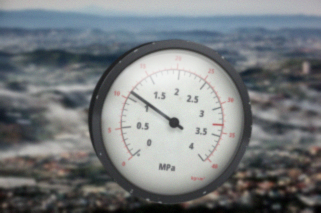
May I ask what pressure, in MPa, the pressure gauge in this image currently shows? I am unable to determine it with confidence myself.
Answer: 1.1 MPa
